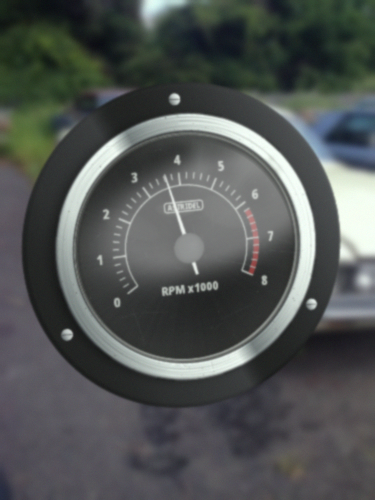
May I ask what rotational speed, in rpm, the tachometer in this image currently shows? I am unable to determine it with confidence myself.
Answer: 3600 rpm
